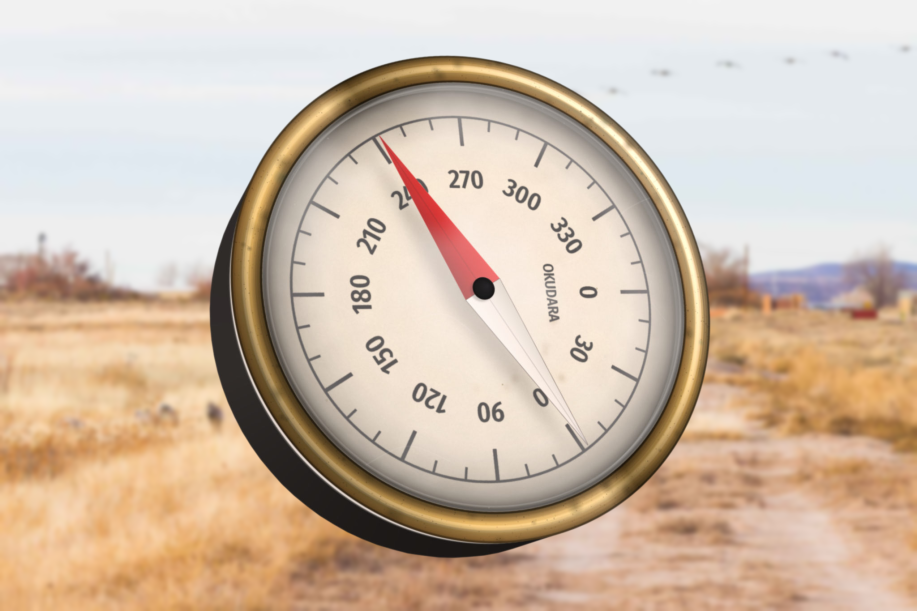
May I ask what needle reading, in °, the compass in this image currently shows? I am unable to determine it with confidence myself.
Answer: 240 °
